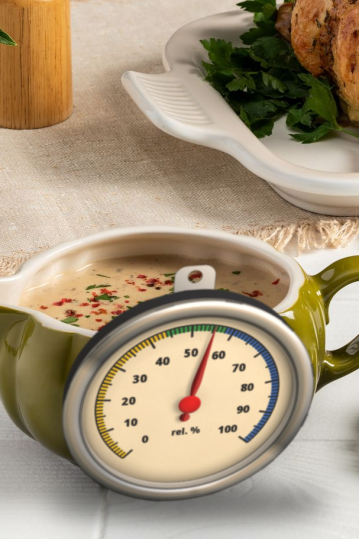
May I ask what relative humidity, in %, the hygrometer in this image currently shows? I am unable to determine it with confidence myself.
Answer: 55 %
